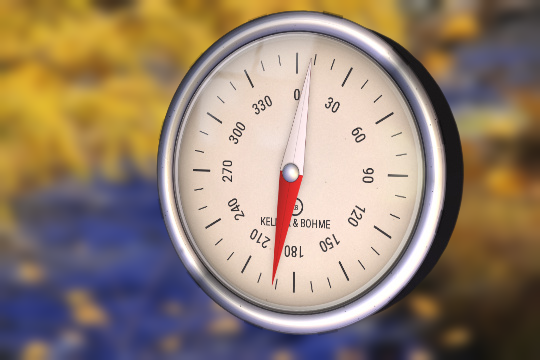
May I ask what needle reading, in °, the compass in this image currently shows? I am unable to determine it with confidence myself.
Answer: 190 °
